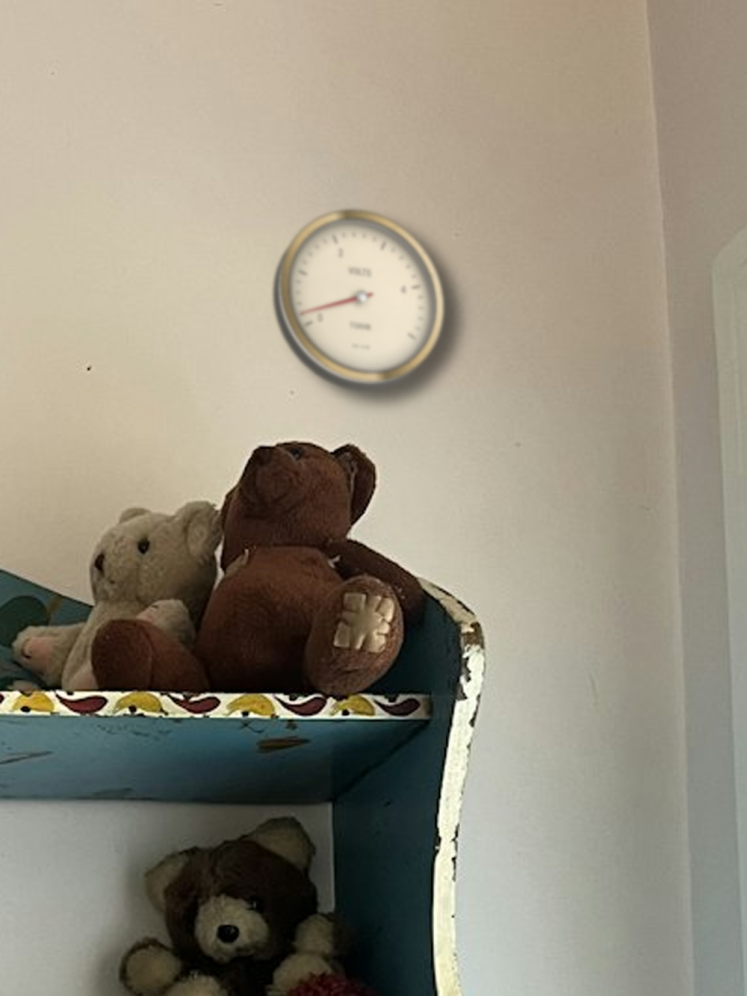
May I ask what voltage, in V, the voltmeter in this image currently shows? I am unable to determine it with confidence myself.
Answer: 0.2 V
